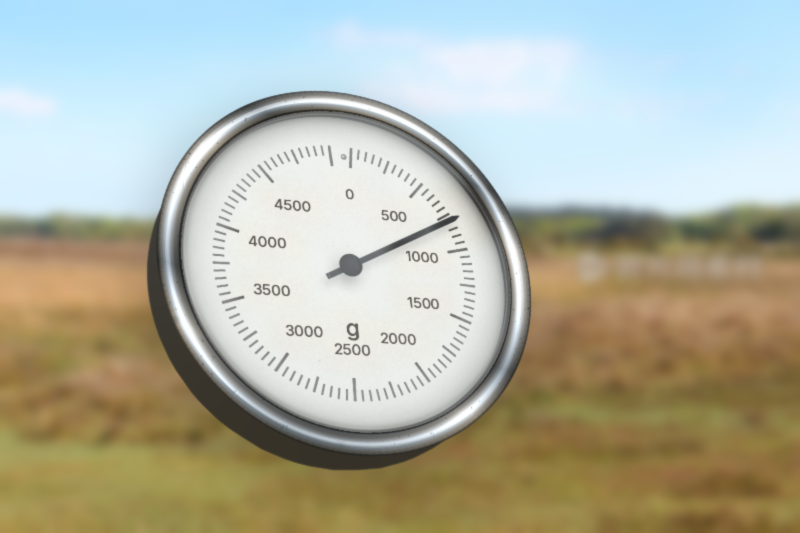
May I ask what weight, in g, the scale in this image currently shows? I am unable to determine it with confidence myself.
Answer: 800 g
